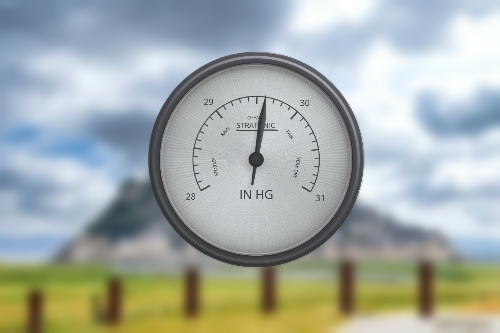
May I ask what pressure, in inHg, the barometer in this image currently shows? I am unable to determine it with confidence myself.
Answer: 29.6 inHg
